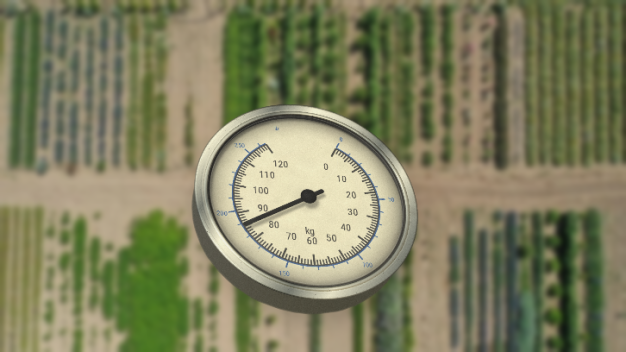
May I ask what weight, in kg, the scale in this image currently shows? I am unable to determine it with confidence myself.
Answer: 85 kg
